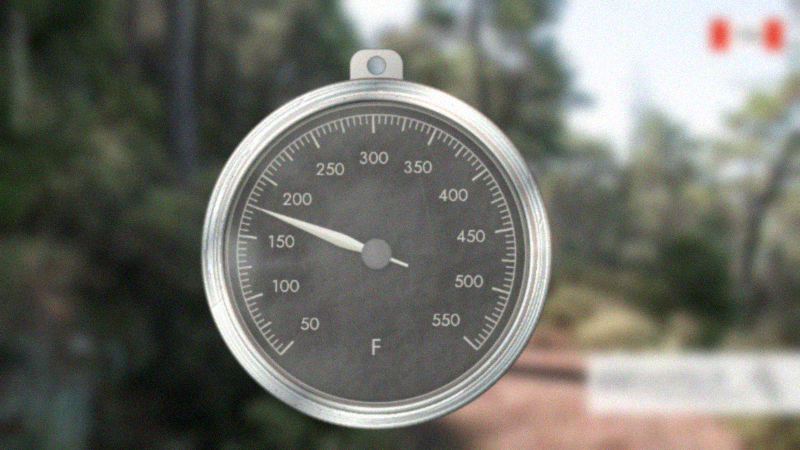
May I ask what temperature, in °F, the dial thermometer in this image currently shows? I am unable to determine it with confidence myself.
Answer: 175 °F
